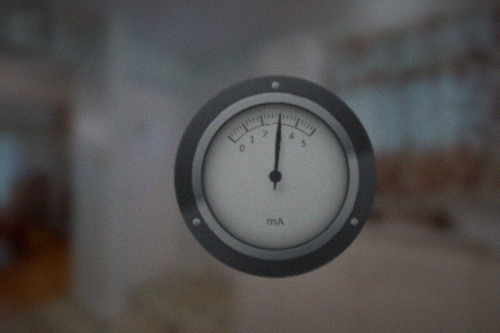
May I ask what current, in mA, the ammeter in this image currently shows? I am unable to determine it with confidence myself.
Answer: 3 mA
